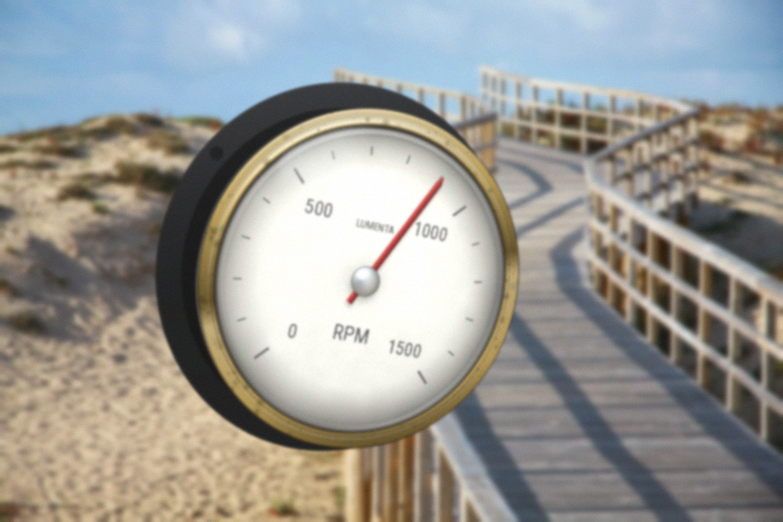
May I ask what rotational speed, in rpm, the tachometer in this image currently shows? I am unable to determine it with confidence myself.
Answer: 900 rpm
